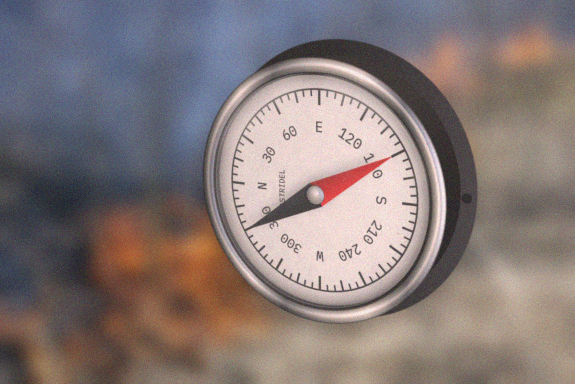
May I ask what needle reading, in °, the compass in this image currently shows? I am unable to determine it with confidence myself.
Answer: 150 °
